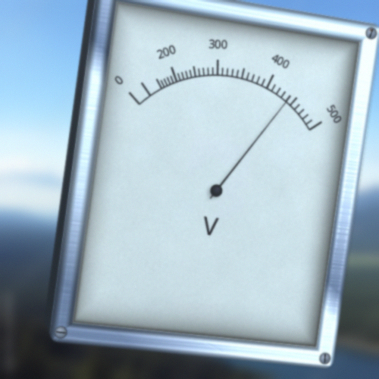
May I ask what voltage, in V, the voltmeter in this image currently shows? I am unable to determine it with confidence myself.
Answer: 440 V
